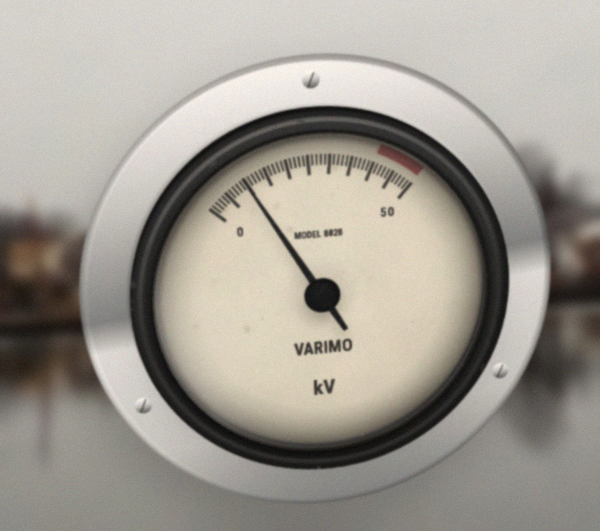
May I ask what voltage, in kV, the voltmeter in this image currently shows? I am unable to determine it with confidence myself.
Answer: 10 kV
